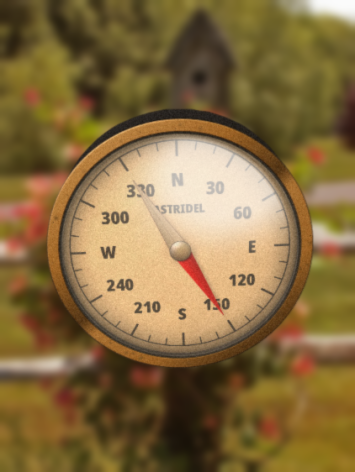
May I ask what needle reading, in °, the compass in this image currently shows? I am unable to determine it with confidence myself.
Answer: 150 °
